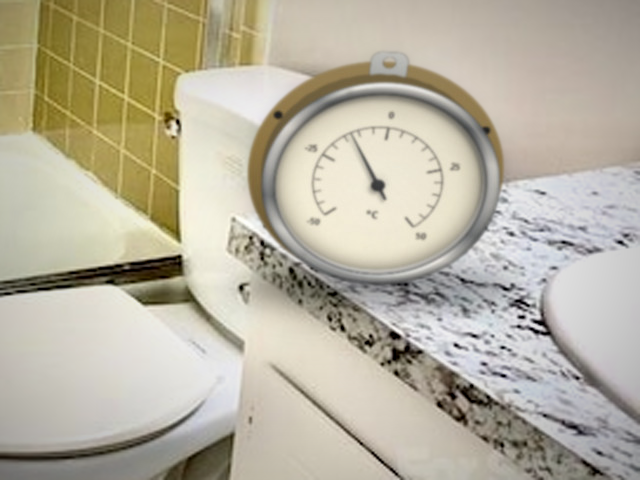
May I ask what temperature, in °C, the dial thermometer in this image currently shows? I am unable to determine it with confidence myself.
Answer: -12.5 °C
